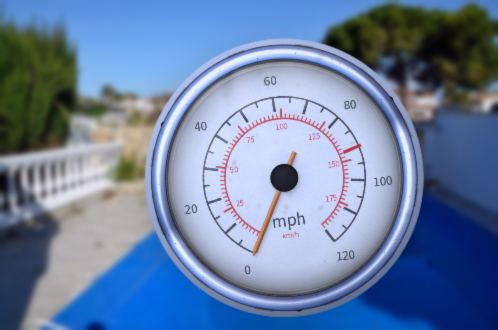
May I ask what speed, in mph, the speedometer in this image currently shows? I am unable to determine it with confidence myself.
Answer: 0 mph
